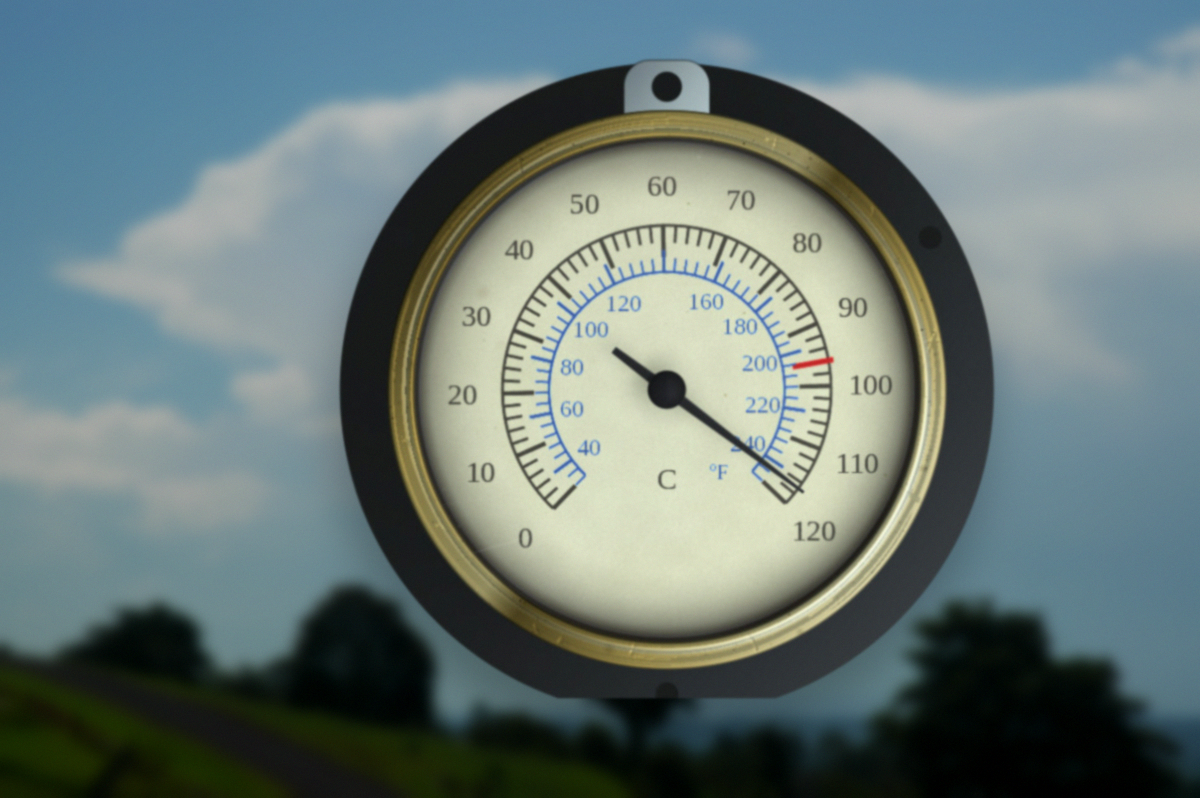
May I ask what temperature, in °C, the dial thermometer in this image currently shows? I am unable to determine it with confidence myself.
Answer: 117 °C
